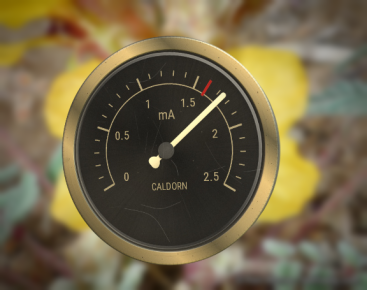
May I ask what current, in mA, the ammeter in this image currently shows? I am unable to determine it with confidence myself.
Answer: 1.75 mA
